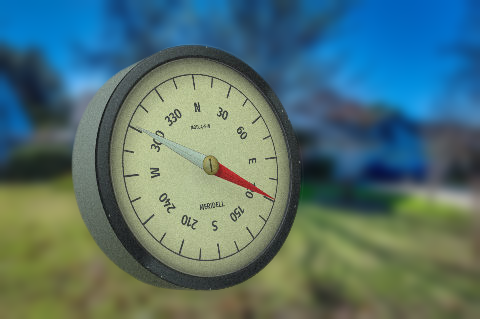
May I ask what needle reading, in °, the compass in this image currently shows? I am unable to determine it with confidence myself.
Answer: 120 °
